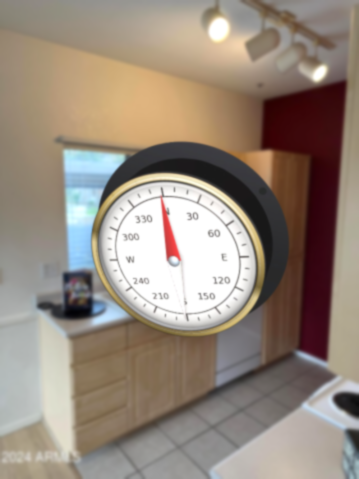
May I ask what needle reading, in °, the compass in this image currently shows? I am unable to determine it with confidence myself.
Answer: 0 °
